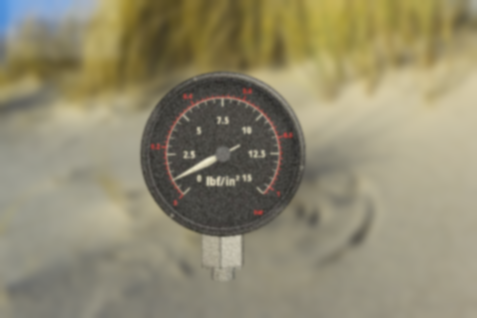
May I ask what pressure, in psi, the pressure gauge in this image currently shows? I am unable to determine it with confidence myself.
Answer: 1 psi
